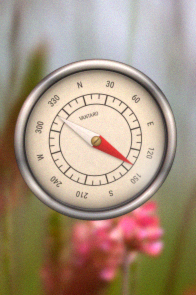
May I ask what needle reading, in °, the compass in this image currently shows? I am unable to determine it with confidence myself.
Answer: 140 °
